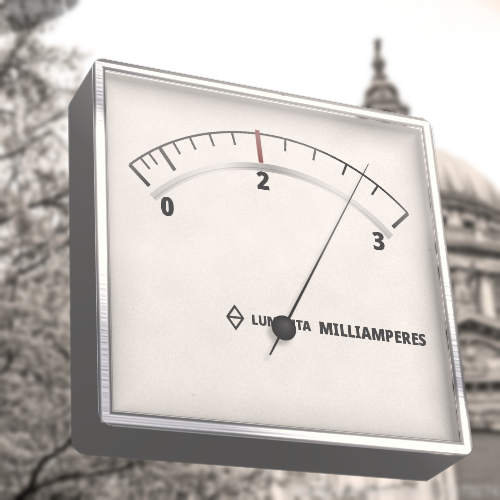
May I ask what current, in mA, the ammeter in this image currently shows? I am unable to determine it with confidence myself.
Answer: 2.7 mA
